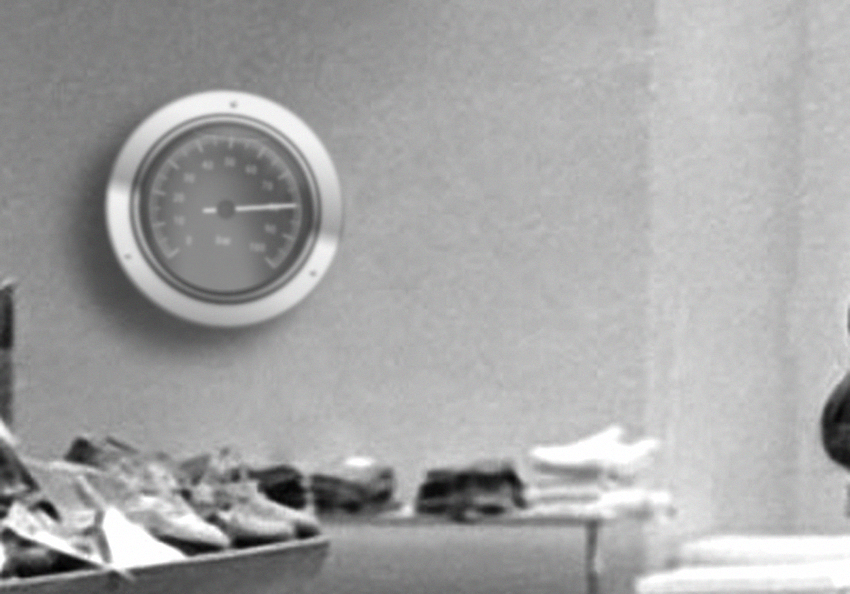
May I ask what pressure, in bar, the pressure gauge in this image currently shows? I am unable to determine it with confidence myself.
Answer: 80 bar
